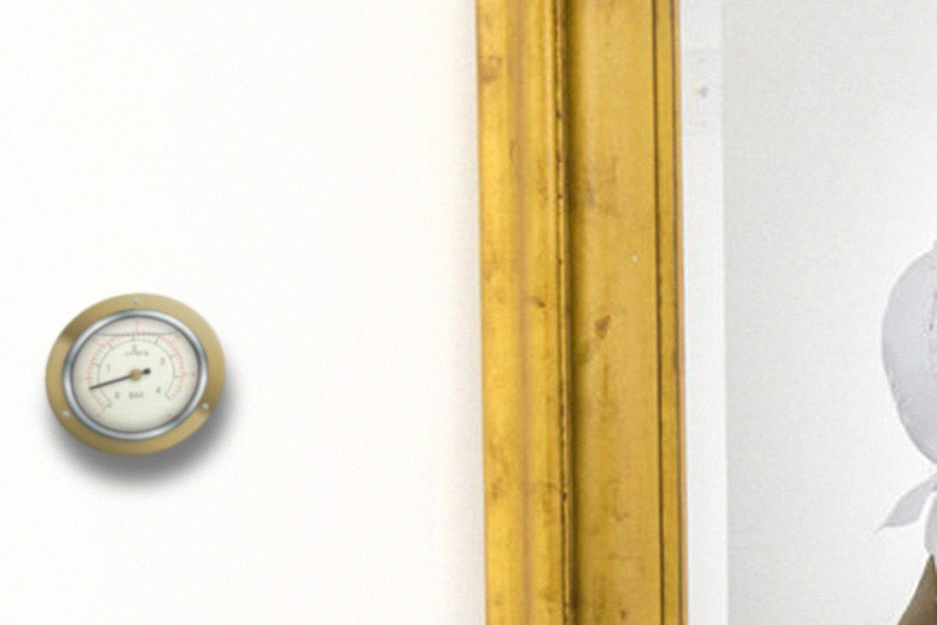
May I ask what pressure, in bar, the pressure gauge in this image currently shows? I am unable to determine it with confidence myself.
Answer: 0.5 bar
